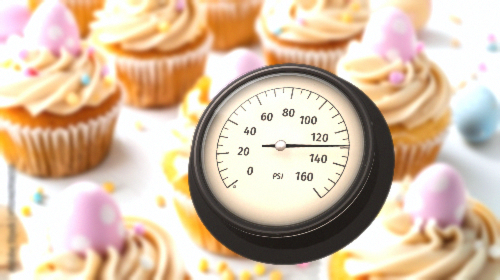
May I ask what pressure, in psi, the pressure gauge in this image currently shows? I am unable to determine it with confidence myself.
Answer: 130 psi
